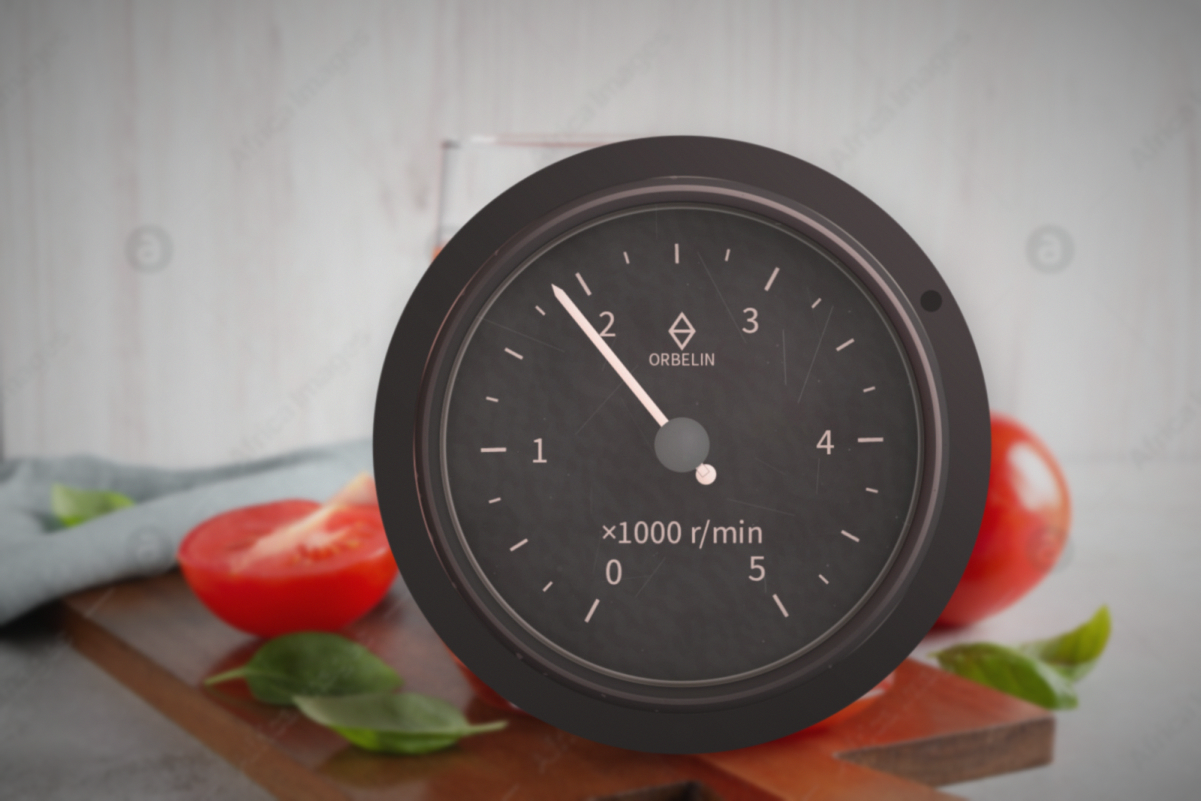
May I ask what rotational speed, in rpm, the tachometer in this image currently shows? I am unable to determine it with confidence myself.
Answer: 1875 rpm
